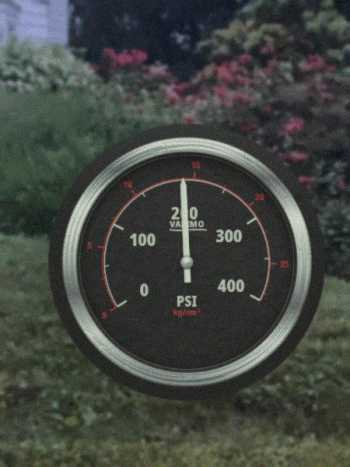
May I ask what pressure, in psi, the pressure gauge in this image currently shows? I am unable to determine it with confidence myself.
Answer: 200 psi
